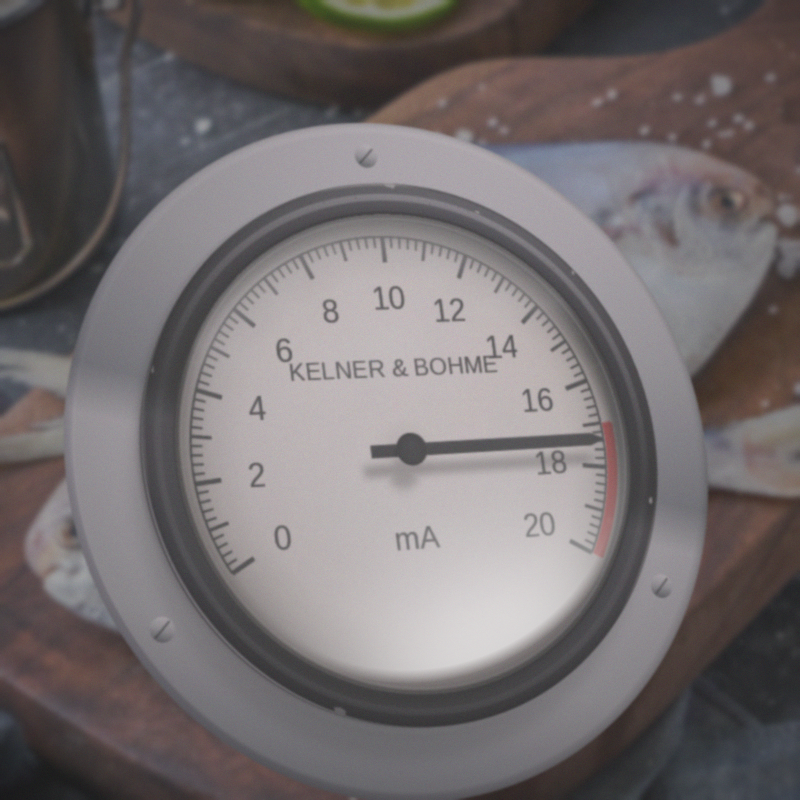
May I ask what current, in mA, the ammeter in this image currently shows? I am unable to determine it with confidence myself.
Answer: 17.4 mA
